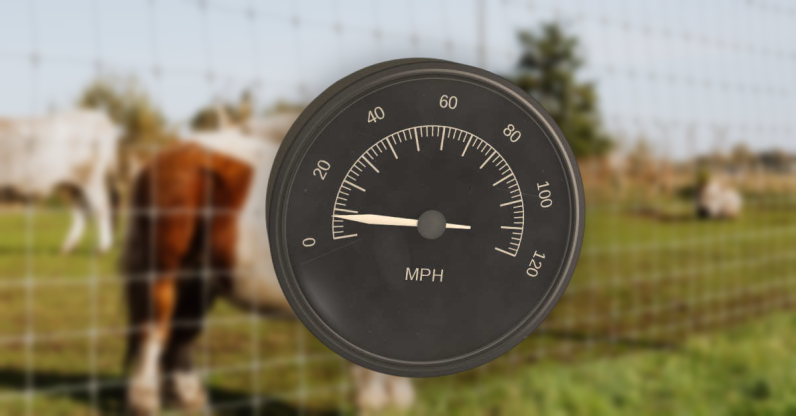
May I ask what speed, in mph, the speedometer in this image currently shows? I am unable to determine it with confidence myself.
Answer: 8 mph
